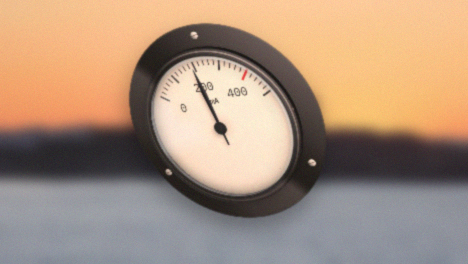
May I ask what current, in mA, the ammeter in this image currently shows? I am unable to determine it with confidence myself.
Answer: 200 mA
